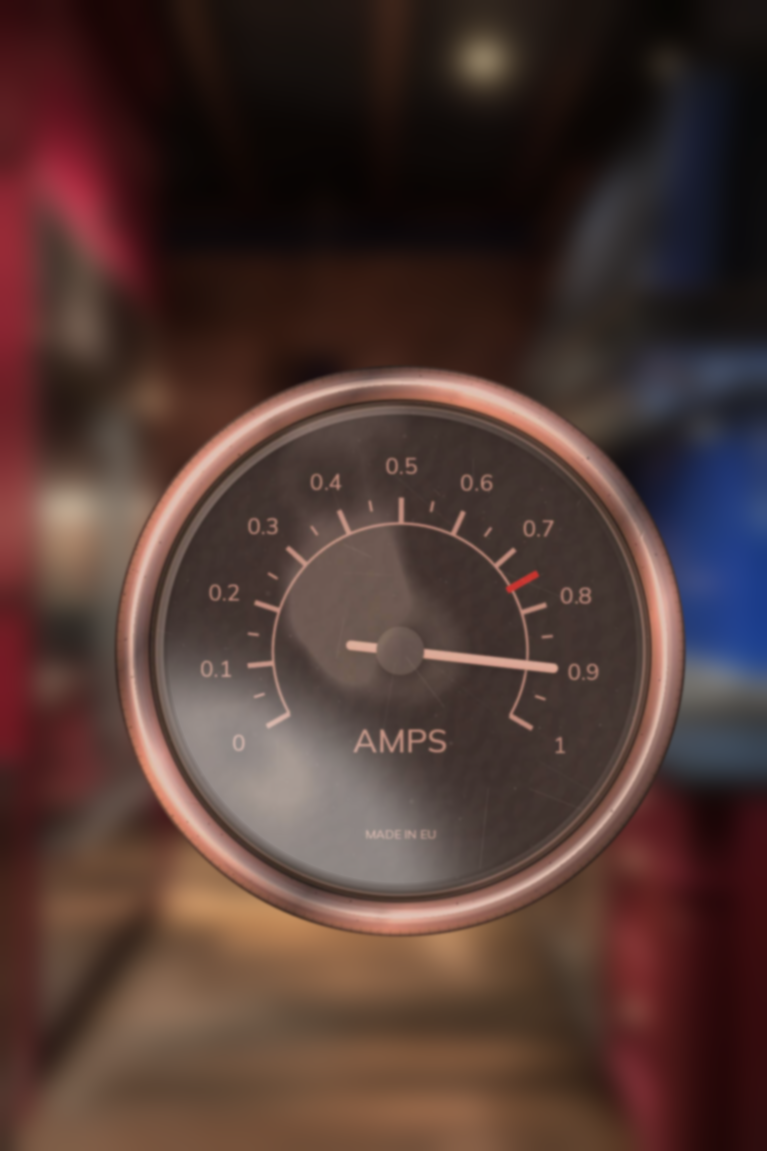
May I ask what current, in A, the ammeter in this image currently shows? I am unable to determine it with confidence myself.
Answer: 0.9 A
